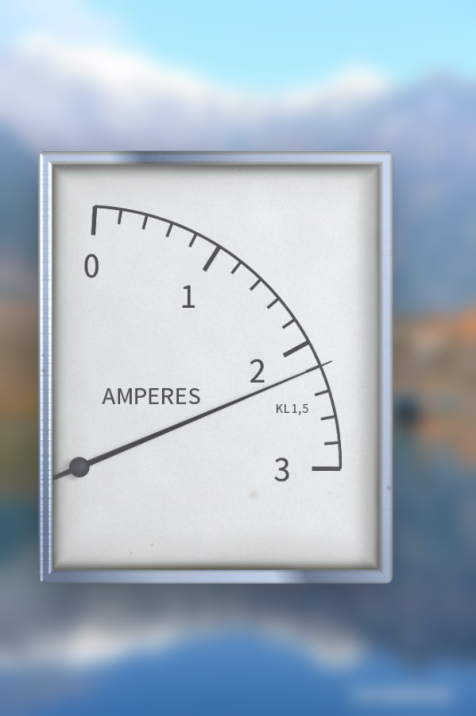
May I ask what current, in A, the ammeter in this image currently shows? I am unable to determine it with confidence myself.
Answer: 2.2 A
